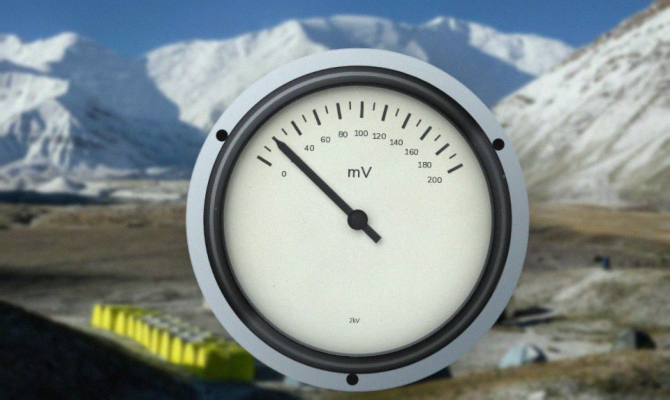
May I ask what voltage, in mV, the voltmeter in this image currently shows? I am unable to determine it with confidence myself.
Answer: 20 mV
